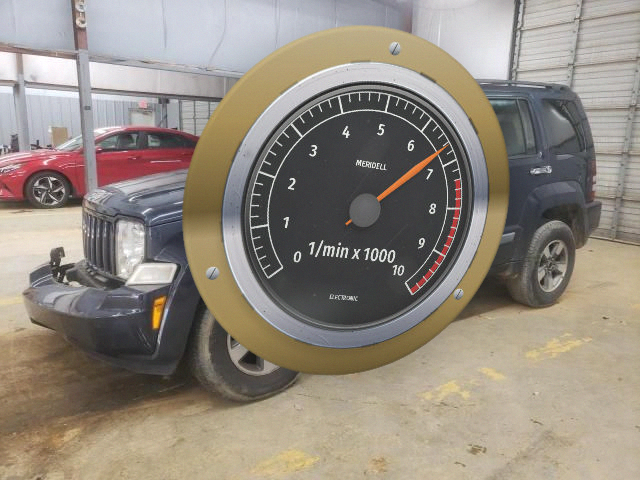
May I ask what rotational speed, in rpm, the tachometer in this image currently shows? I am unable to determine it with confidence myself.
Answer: 6600 rpm
